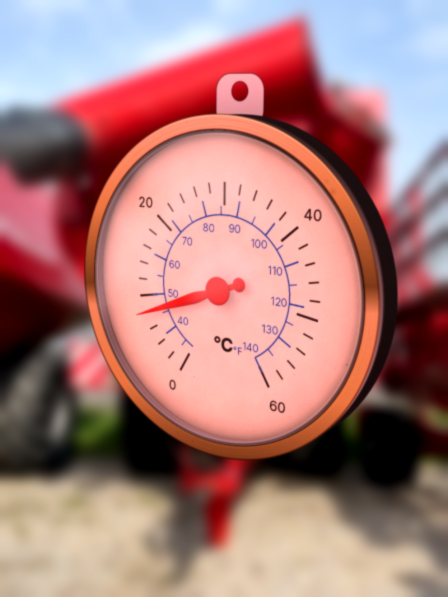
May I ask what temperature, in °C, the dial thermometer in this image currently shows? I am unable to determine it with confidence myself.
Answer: 8 °C
